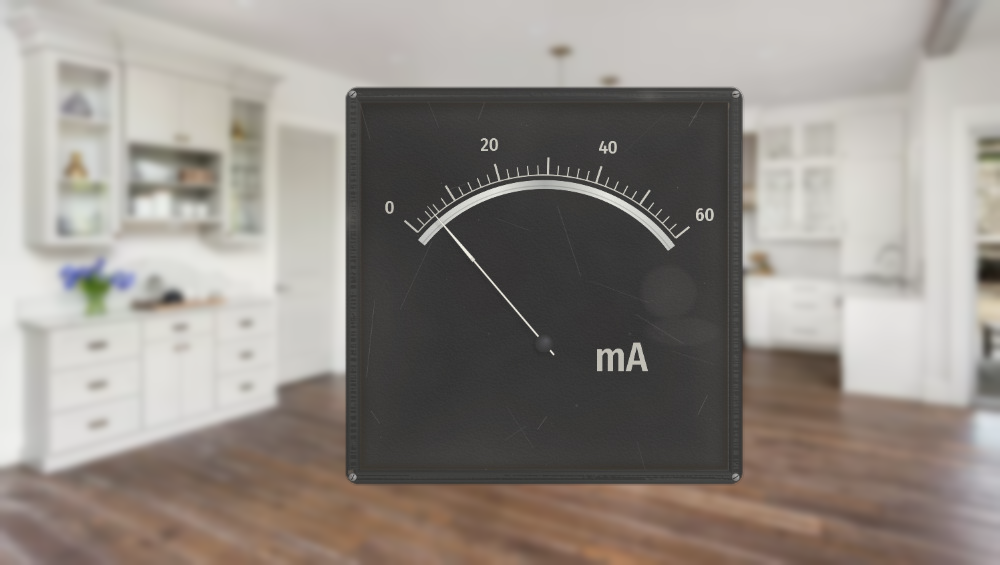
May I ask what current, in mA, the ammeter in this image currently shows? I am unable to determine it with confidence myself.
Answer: 5 mA
